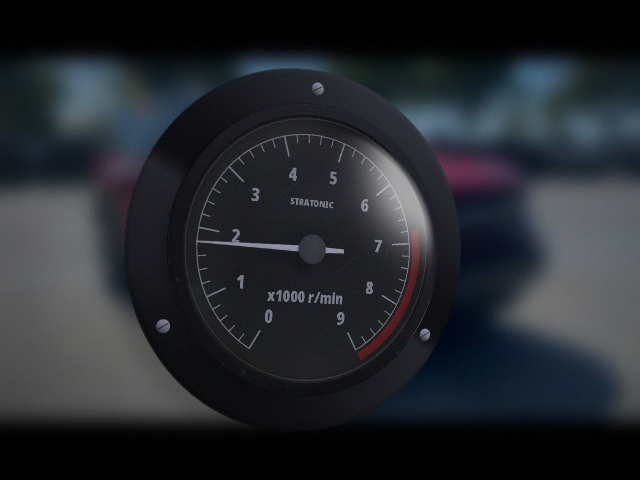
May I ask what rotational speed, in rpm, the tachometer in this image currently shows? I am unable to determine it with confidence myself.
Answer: 1800 rpm
